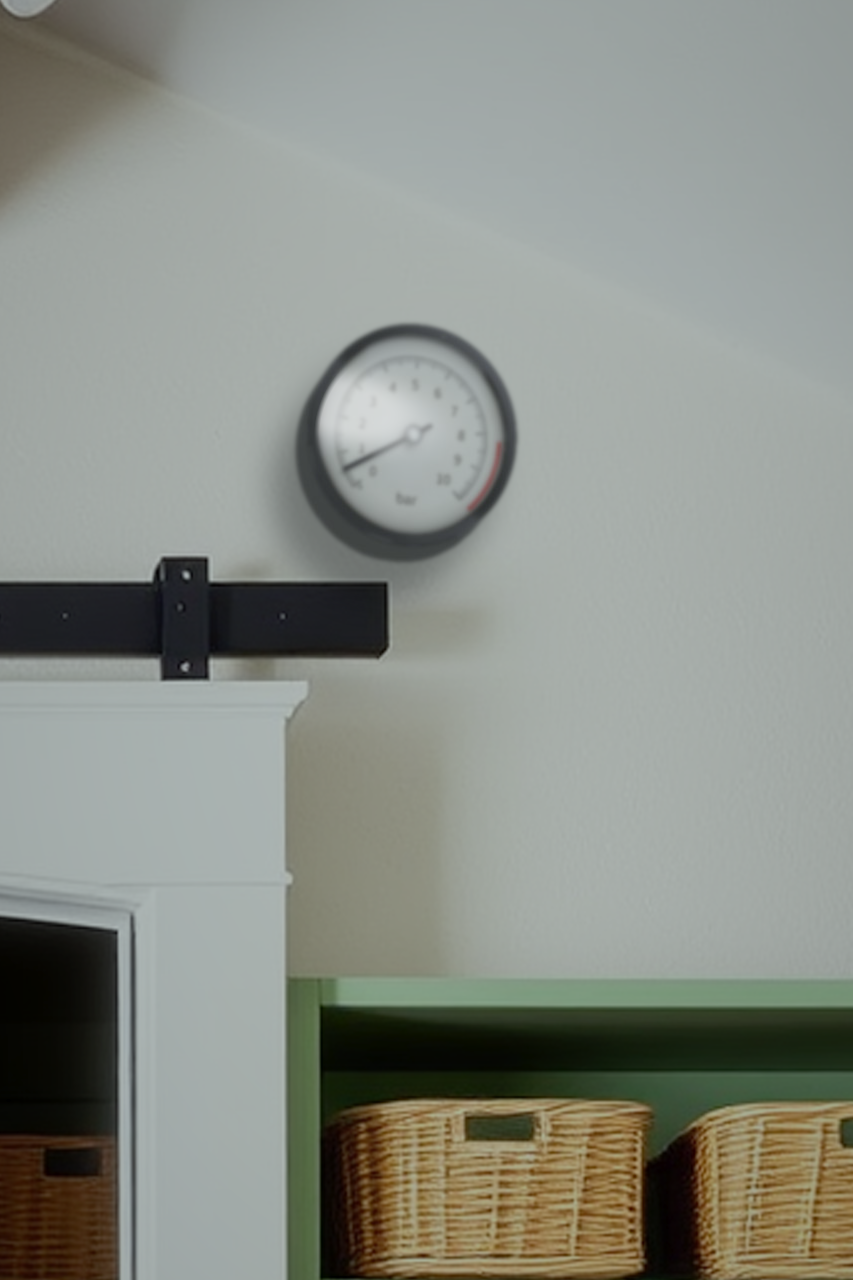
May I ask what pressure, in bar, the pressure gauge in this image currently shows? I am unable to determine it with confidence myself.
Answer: 0.5 bar
